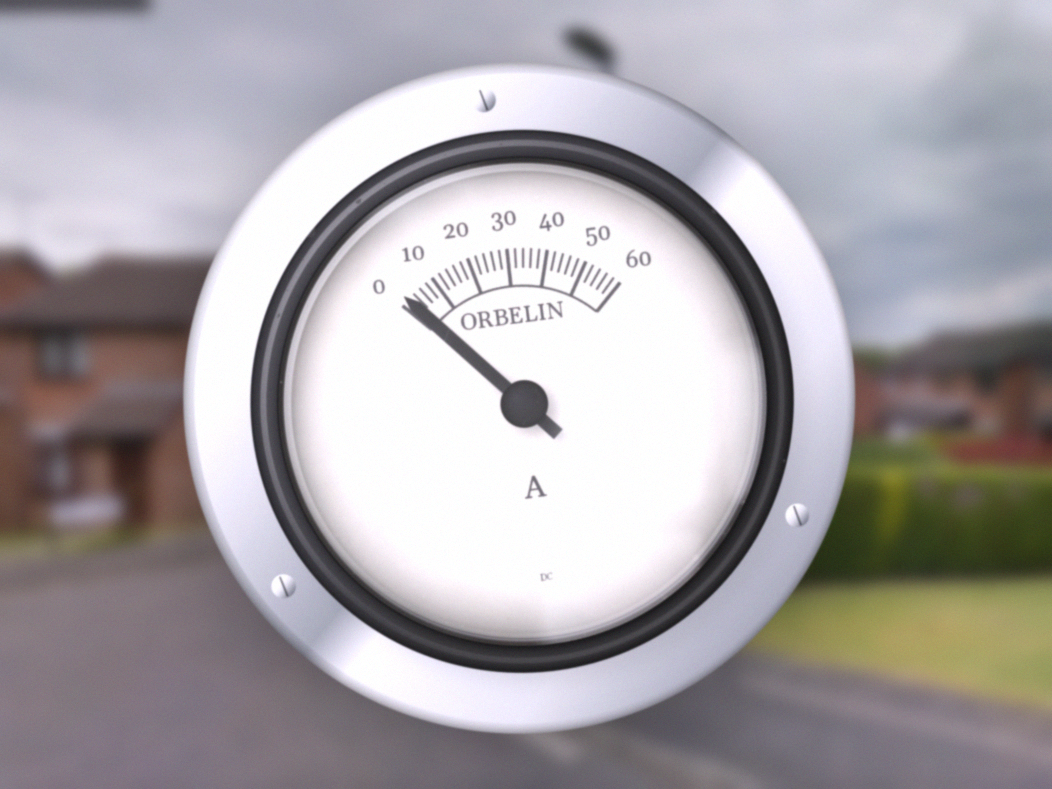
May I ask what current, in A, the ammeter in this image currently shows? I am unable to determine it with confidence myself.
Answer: 2 A
